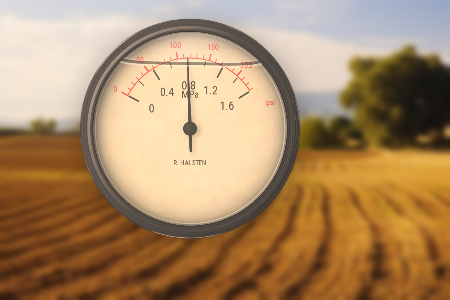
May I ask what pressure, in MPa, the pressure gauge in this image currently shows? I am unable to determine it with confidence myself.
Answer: 0.8 MPa
